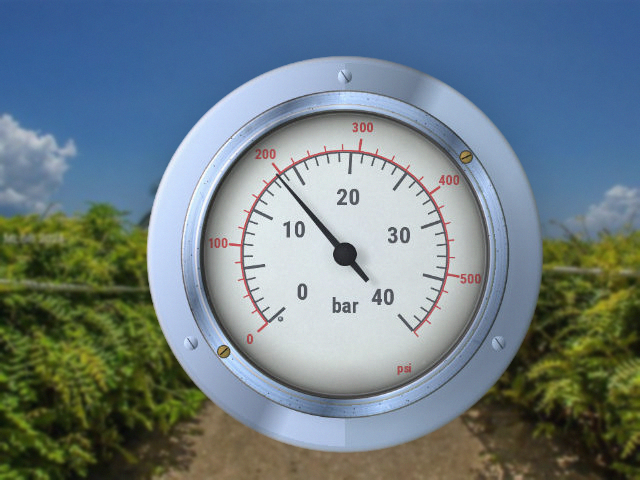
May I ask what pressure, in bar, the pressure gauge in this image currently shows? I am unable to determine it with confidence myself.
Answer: 13.5 bar
